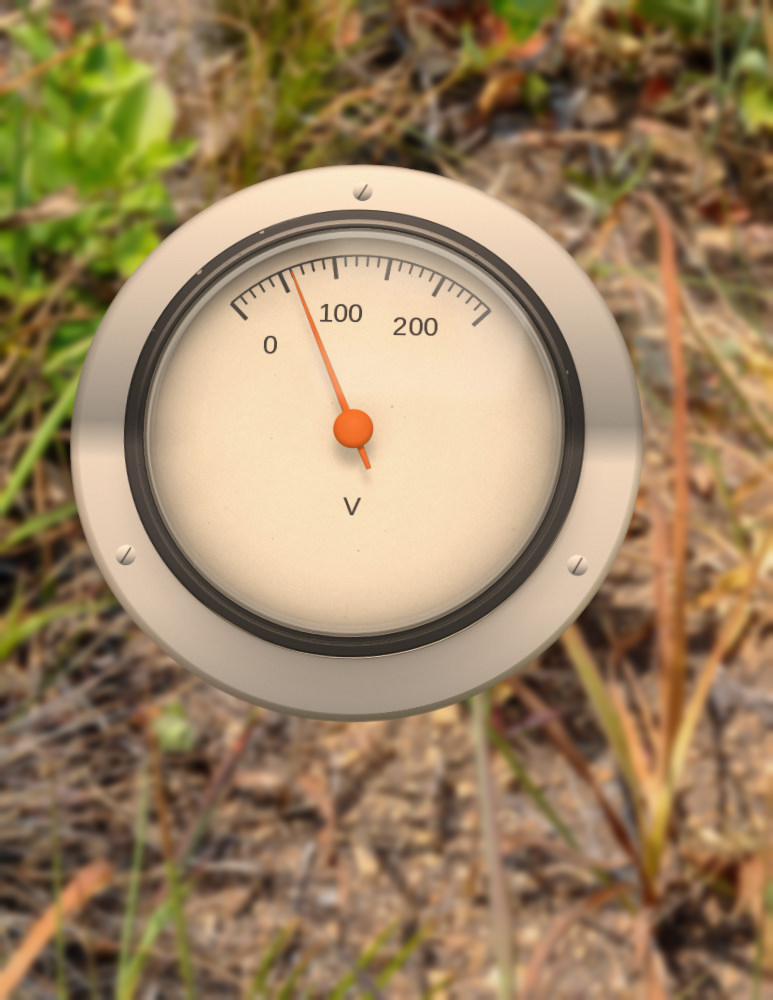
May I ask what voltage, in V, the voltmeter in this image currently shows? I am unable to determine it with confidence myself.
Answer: 60 V
